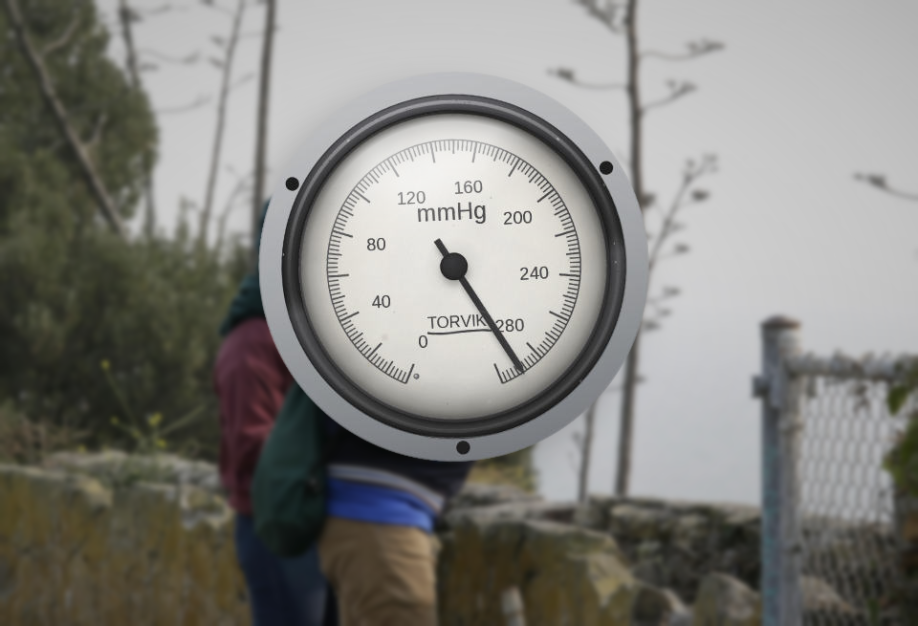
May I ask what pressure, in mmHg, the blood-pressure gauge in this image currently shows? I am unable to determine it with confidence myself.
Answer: 290 mmHg
